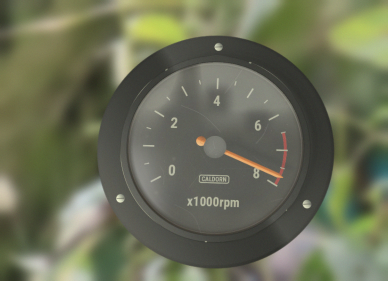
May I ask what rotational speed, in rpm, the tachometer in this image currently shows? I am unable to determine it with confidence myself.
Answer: 7750 rpm
